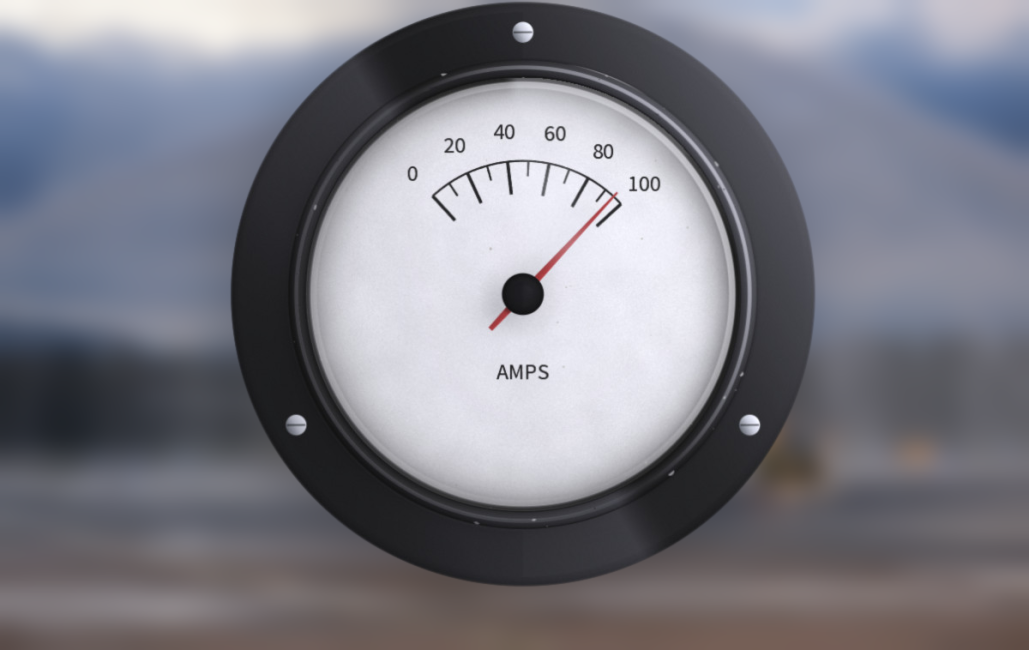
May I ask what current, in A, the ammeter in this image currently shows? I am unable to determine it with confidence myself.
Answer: 95 A
